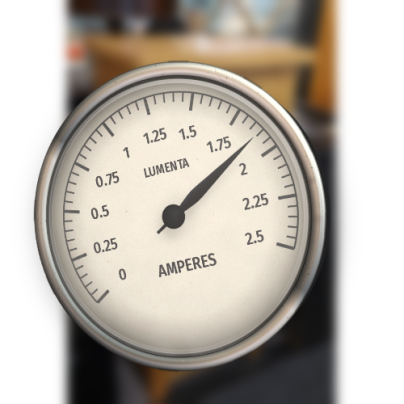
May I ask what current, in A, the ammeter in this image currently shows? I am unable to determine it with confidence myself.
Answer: 1.9 A
